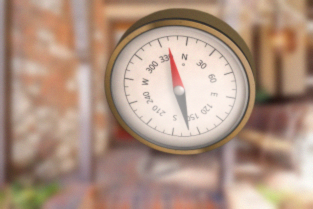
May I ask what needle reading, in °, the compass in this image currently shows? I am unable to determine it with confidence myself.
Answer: 340 °
